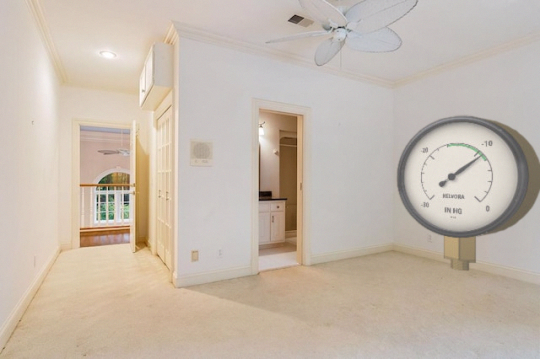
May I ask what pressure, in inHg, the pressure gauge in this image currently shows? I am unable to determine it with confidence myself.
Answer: -9 inHg
